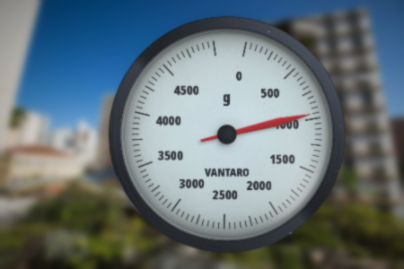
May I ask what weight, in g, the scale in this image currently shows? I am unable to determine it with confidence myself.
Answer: 950 g
